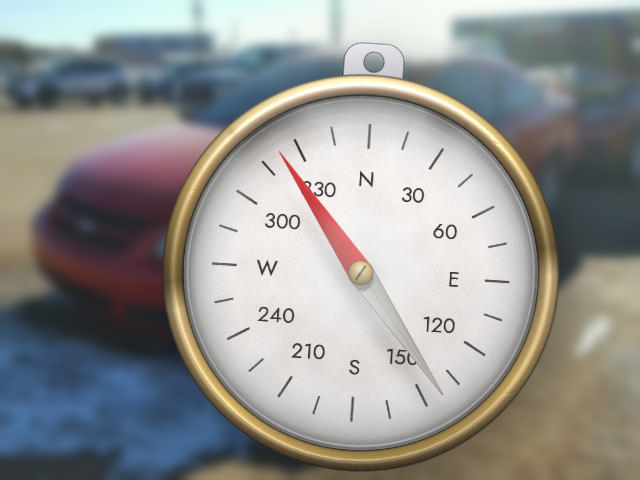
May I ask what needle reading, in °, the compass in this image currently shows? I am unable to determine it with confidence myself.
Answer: 322.5 °
